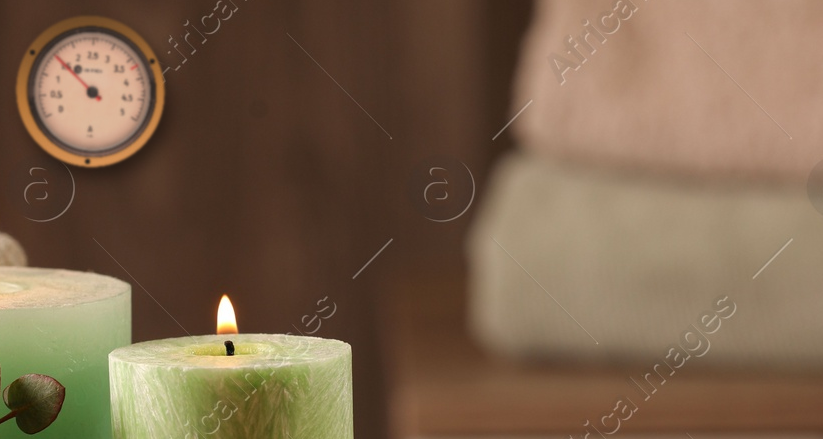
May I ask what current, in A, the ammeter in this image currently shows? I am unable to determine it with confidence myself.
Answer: 1.5 A
